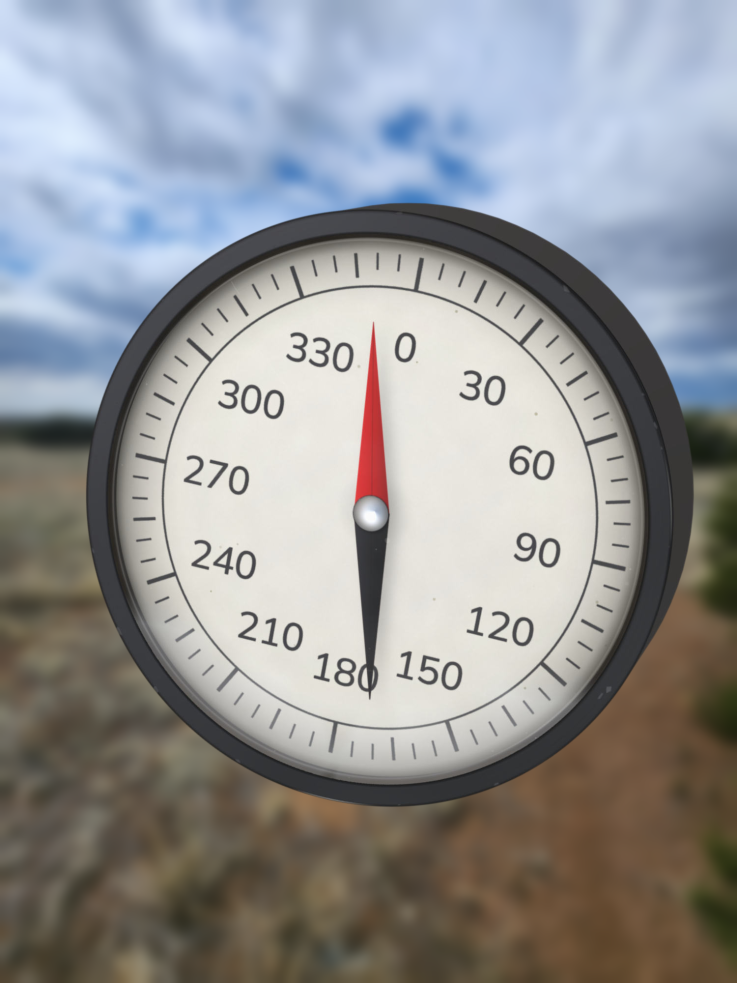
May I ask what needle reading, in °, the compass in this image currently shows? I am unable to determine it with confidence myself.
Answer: 350 °
